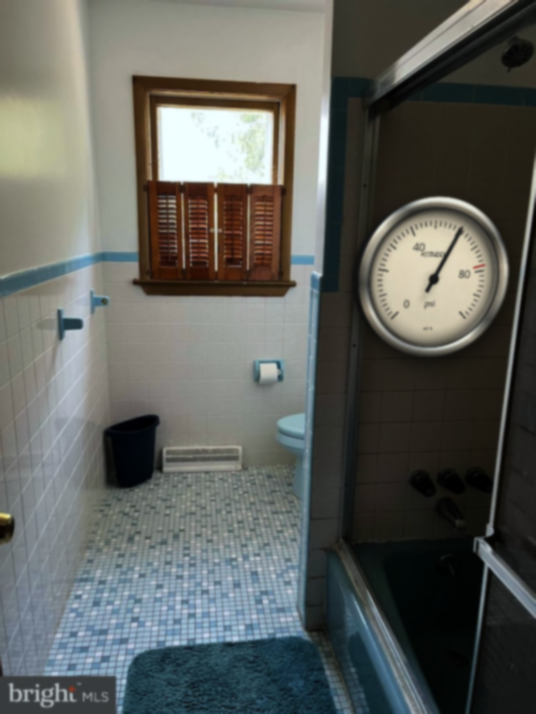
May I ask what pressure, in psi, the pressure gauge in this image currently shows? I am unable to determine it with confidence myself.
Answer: 60 psi
